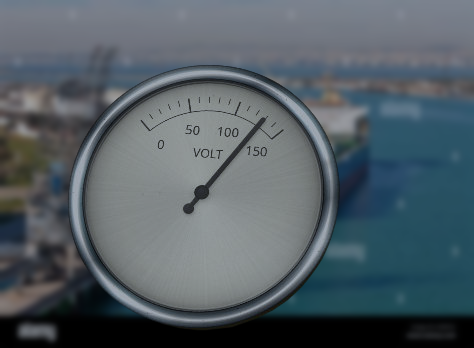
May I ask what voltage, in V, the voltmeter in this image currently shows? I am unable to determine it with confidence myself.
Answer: 130 V
